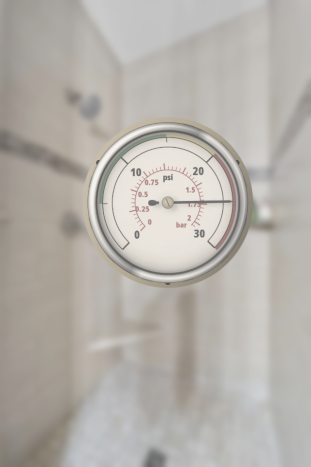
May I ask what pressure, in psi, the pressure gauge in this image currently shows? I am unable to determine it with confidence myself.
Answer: 25 psi
